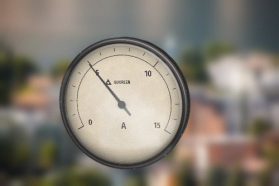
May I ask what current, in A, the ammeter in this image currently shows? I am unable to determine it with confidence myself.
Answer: 5 A
